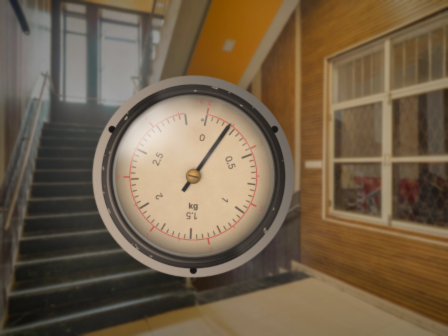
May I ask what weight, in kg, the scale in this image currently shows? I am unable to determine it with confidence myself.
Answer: 0.2 kg
